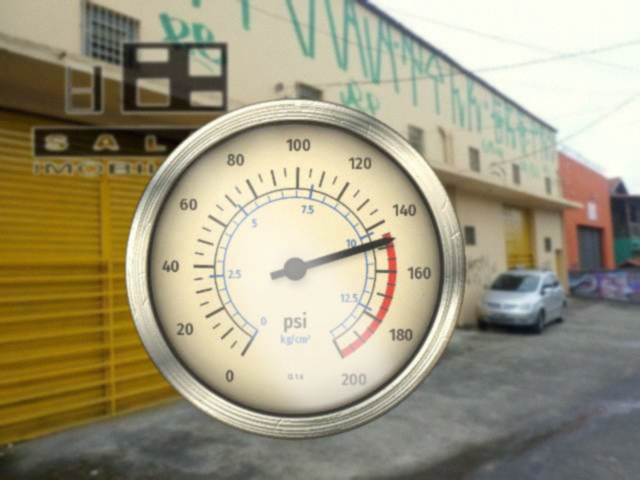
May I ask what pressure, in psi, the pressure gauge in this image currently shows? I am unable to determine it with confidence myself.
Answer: 147.5 psi
